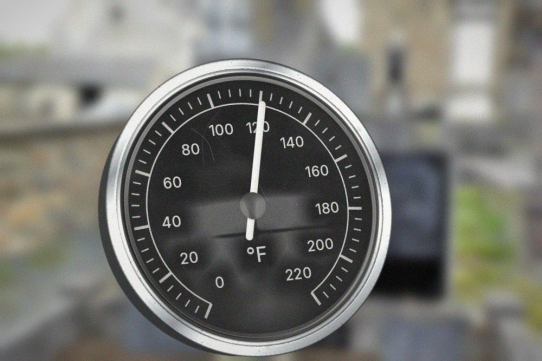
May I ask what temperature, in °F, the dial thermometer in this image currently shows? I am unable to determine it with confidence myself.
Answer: 120 °F
